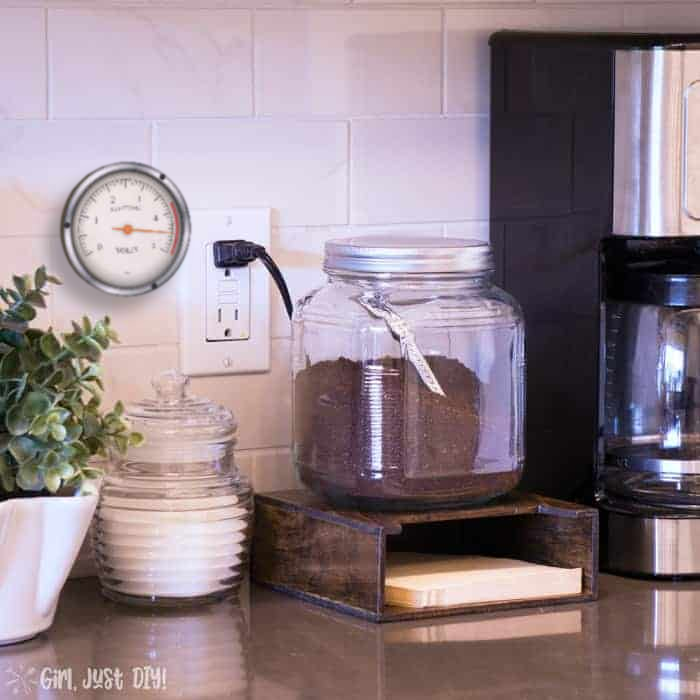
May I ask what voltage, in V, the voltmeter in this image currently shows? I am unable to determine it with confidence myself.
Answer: 4.5 V
